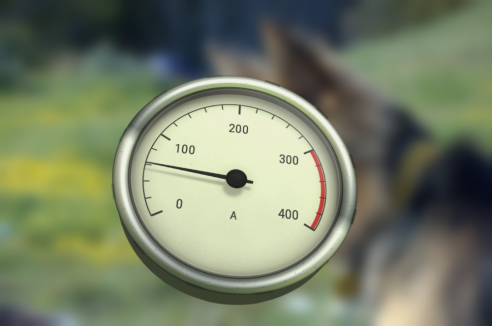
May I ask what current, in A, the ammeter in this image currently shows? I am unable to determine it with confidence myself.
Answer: 60 A
